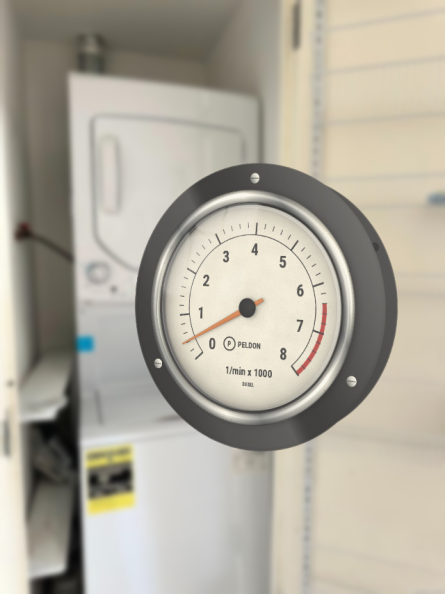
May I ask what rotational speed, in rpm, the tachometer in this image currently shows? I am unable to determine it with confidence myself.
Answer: 400 rpm
